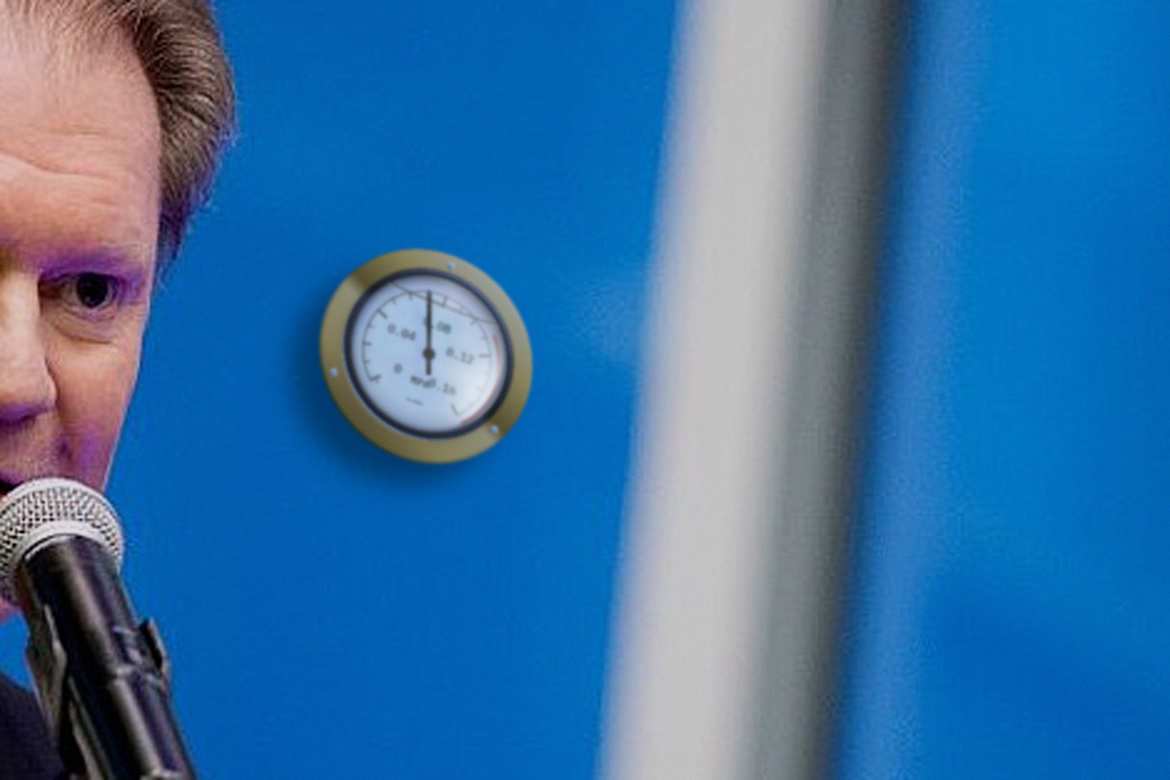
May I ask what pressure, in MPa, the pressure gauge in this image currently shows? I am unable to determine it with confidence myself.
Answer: 0.07 MPa
